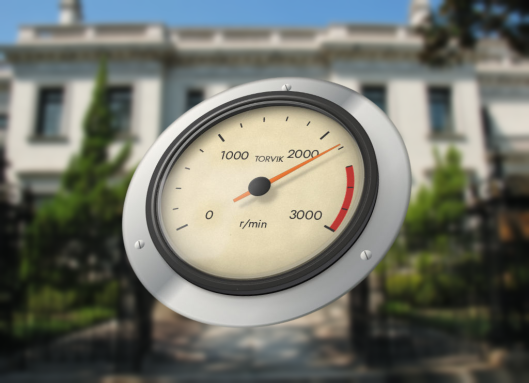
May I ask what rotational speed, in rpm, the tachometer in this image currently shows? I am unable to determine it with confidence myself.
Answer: 2200 rpm
